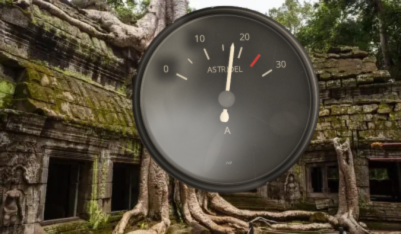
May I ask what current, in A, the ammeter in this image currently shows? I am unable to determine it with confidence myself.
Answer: 17.5 A
